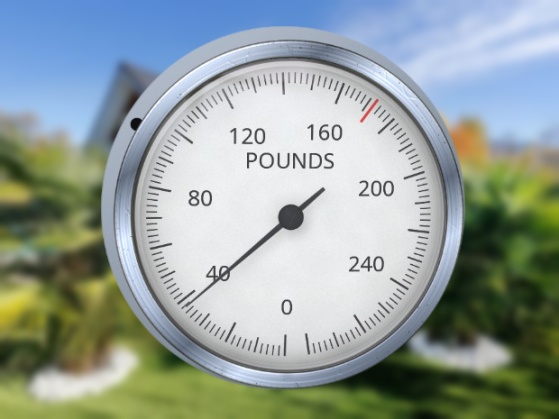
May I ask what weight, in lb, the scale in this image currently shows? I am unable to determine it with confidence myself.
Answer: 38 lb
